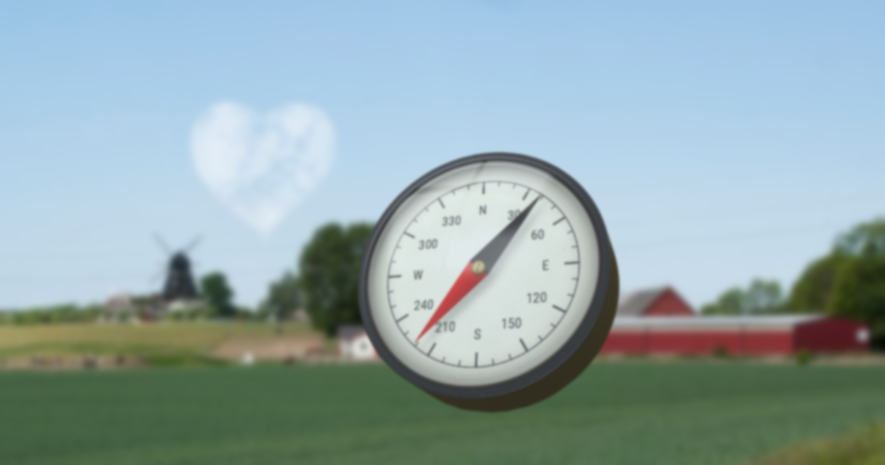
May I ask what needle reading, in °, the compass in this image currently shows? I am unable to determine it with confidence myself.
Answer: 220 °
